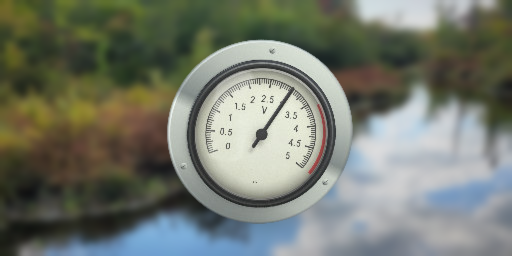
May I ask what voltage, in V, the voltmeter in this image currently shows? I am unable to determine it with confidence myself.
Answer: 3 V
